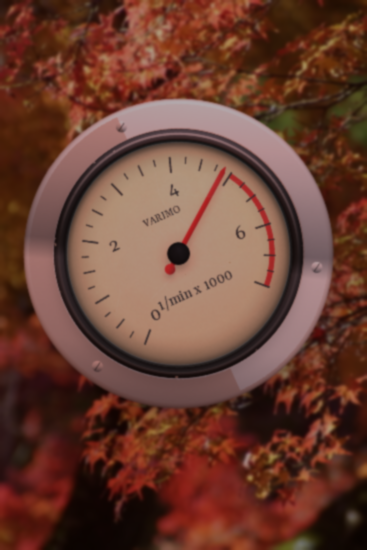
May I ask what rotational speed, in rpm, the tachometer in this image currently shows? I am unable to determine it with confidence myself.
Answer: 4875 rpm
